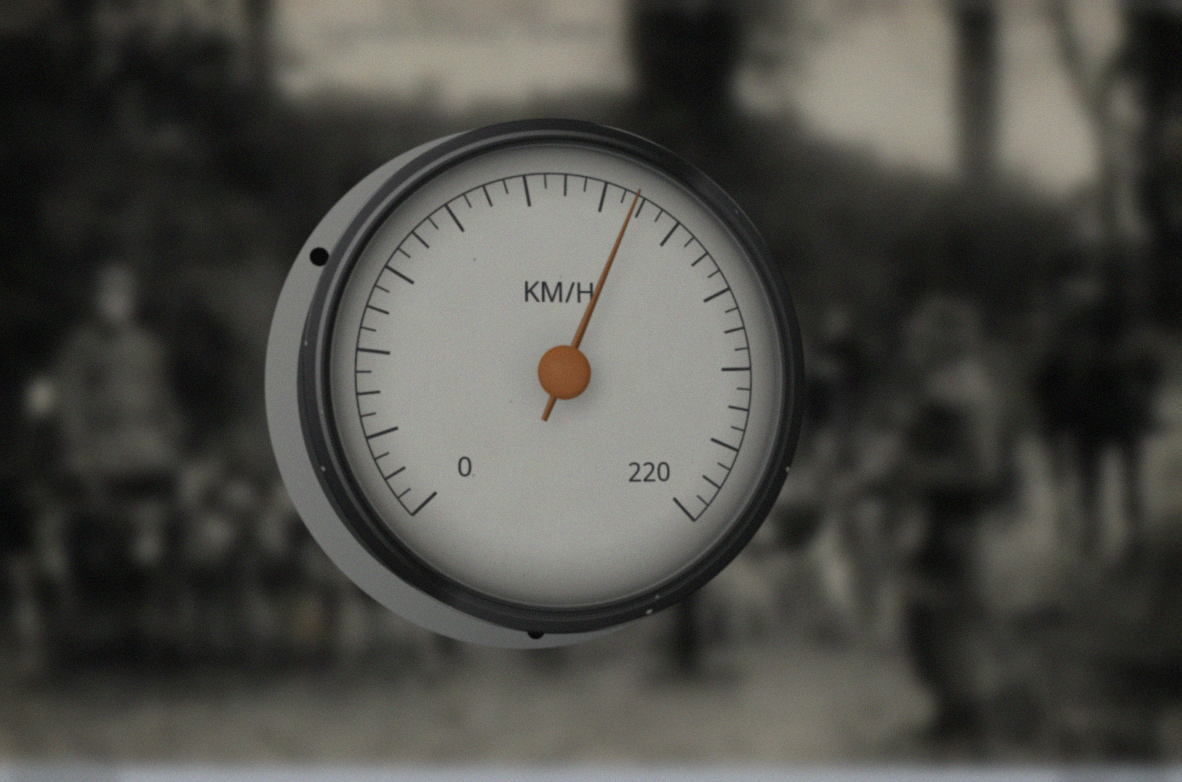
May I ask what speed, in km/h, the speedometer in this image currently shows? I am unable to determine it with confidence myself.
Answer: 127.5 km/h
